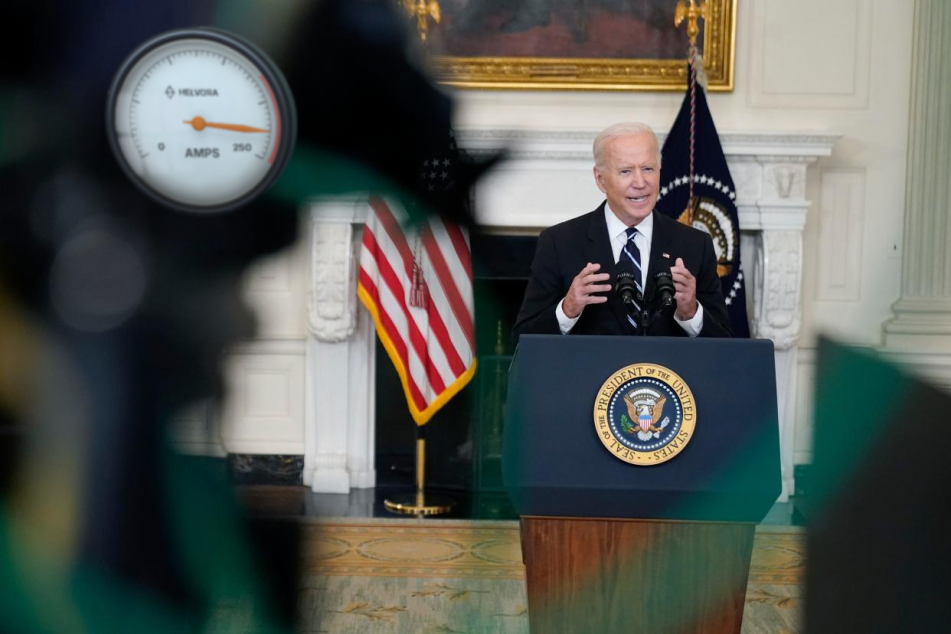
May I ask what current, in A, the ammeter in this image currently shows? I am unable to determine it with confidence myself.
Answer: 225 A
